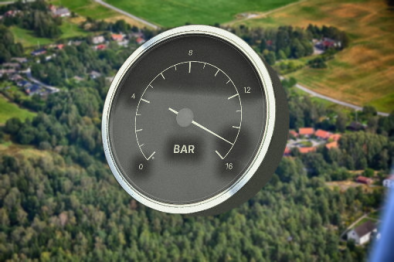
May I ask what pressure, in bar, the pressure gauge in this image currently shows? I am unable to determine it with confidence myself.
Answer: 15 bar
